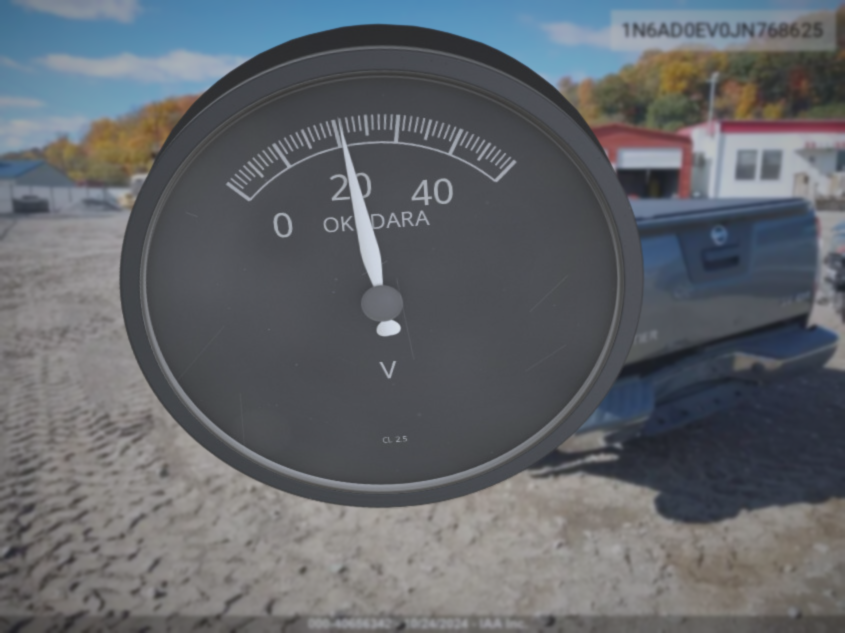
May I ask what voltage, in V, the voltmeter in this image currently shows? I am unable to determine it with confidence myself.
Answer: 21 V
